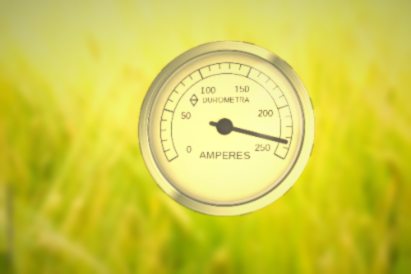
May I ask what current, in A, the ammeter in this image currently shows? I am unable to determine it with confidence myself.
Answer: 235 A
